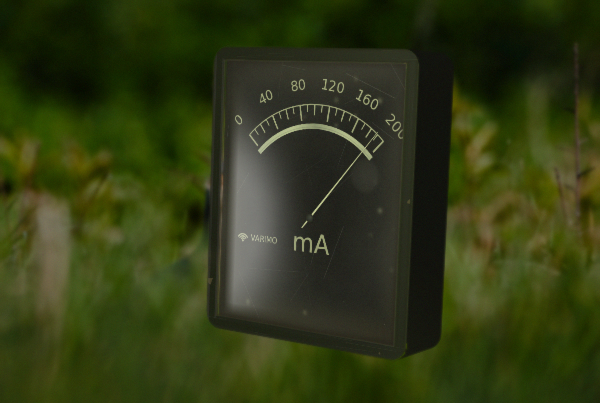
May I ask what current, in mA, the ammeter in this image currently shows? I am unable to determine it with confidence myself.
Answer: 190 mA
